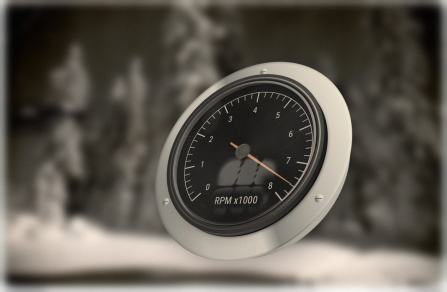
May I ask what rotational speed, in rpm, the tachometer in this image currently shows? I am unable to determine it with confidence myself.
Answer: 7600 rpm
